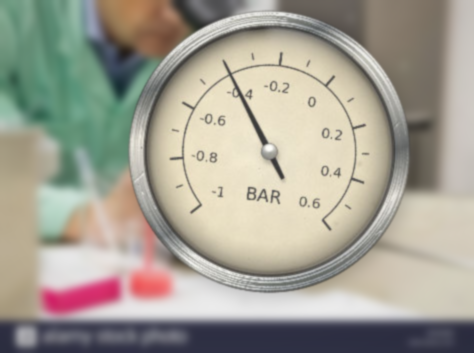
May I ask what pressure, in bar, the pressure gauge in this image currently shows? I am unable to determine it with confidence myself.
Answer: -0.4 bar
